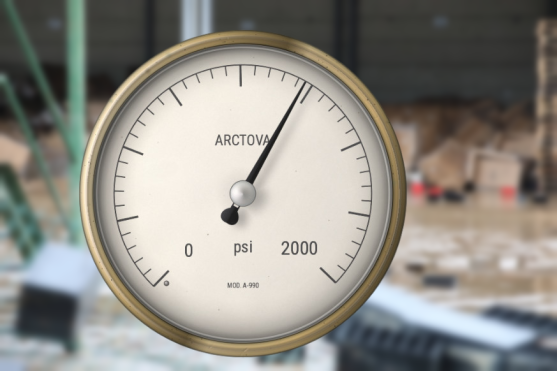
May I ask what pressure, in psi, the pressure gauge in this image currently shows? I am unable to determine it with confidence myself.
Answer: 1225 psi
